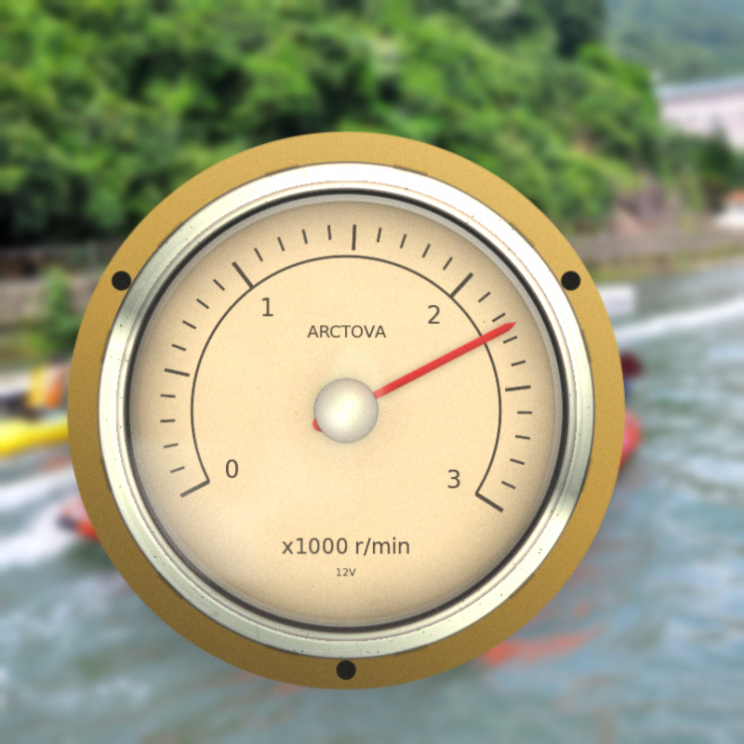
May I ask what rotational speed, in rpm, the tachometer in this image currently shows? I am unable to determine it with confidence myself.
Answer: 2250 rpm
